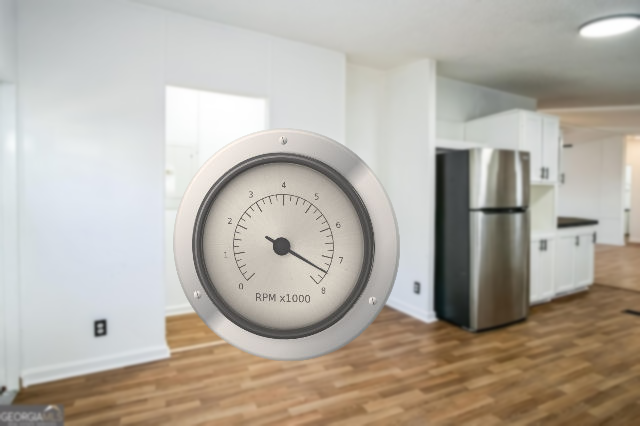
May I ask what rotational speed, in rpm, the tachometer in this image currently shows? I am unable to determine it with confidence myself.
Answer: 7500 rpm
